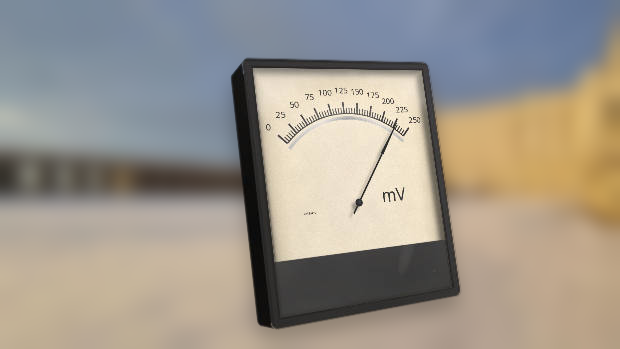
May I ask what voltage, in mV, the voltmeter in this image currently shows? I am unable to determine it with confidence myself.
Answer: 225 mV
